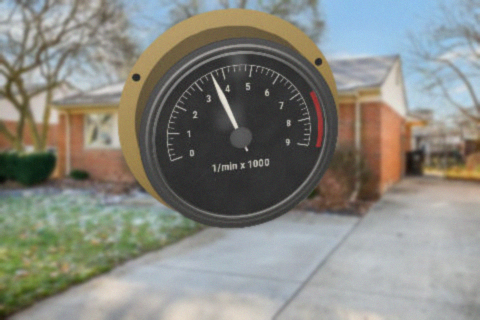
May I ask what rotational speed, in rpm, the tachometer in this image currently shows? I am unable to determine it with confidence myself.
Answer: 3600 rpm
